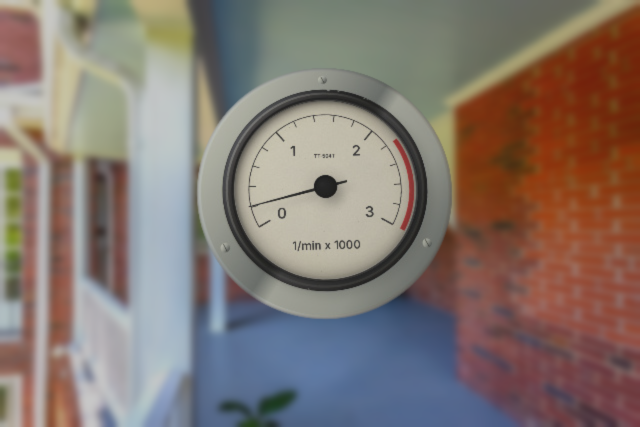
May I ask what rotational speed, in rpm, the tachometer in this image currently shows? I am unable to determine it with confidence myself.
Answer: 200 rpm
